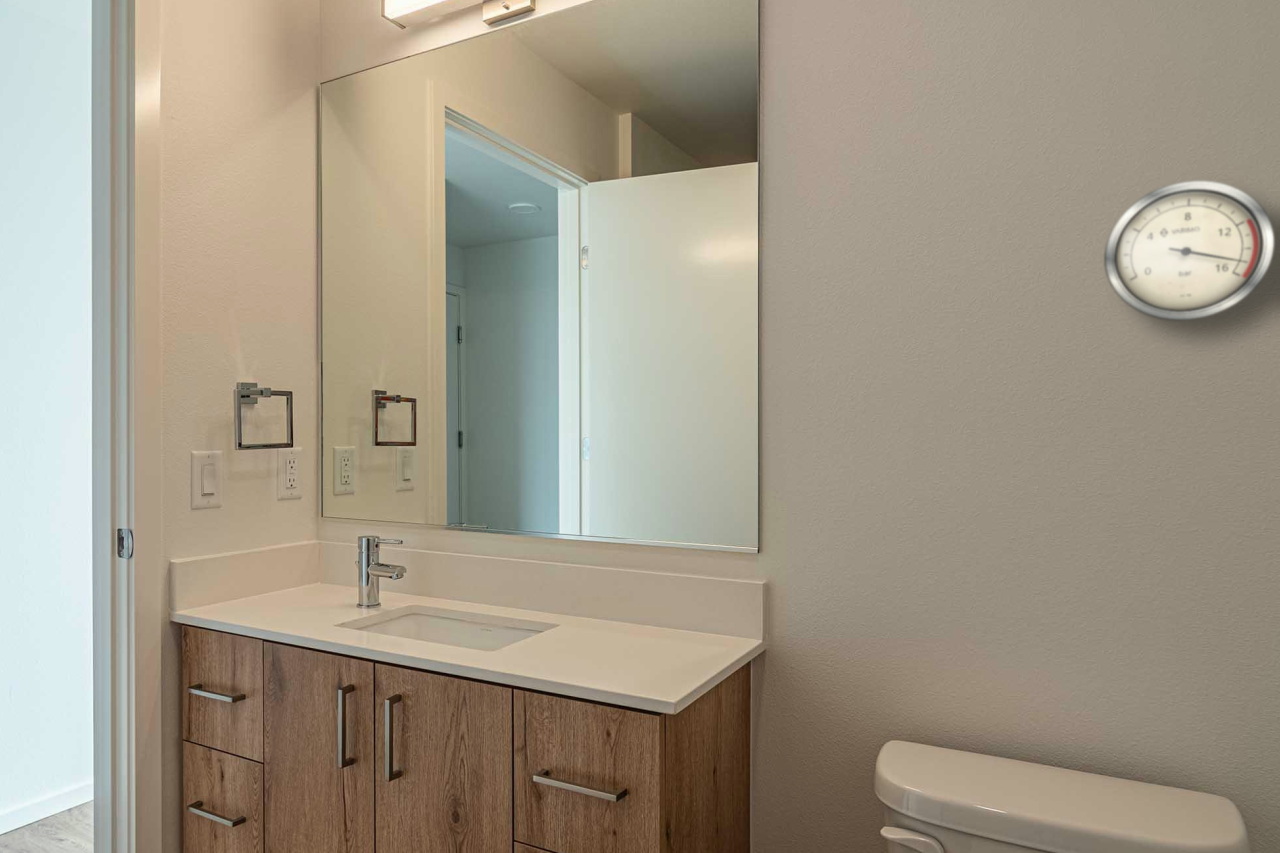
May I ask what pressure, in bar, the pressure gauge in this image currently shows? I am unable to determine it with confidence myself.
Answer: 15 bar
